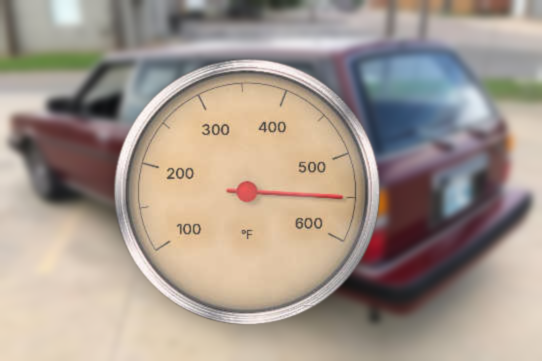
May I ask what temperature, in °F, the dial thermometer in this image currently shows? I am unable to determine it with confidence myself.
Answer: 550 °F
